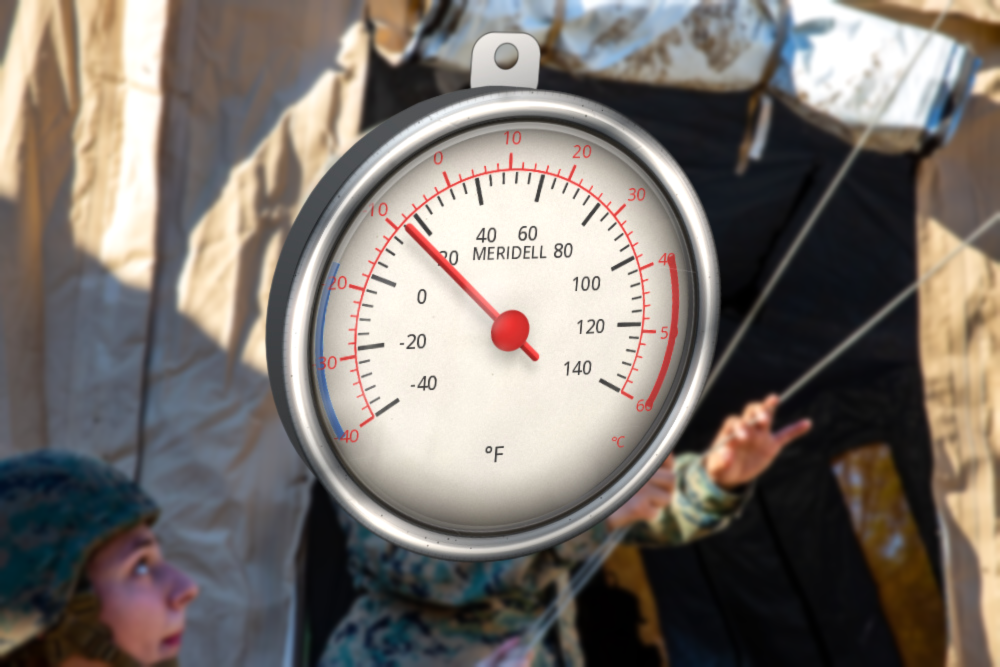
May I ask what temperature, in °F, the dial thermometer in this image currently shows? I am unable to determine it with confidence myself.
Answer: 16 °F
